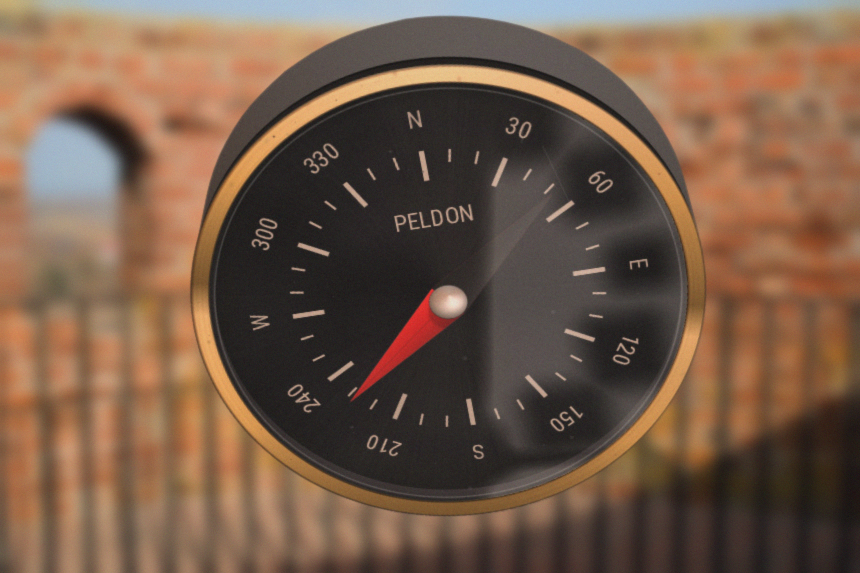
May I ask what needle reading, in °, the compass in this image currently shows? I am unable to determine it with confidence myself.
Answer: 230 °
